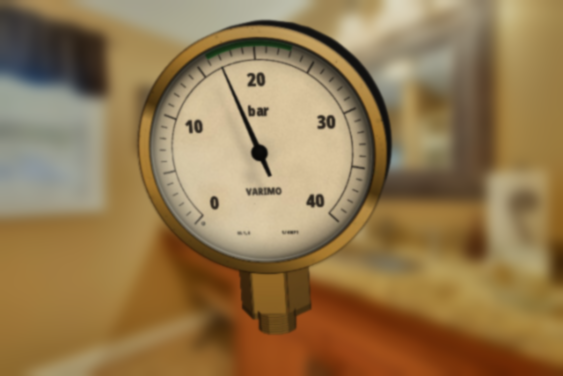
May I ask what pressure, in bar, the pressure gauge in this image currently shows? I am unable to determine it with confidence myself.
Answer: 17 bar
